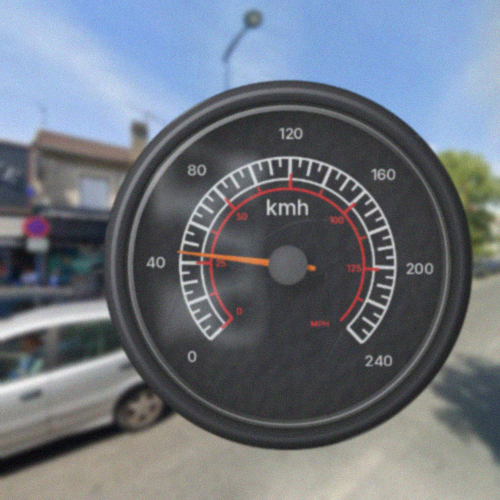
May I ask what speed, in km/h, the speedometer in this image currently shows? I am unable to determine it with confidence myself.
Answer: 45 km/h
